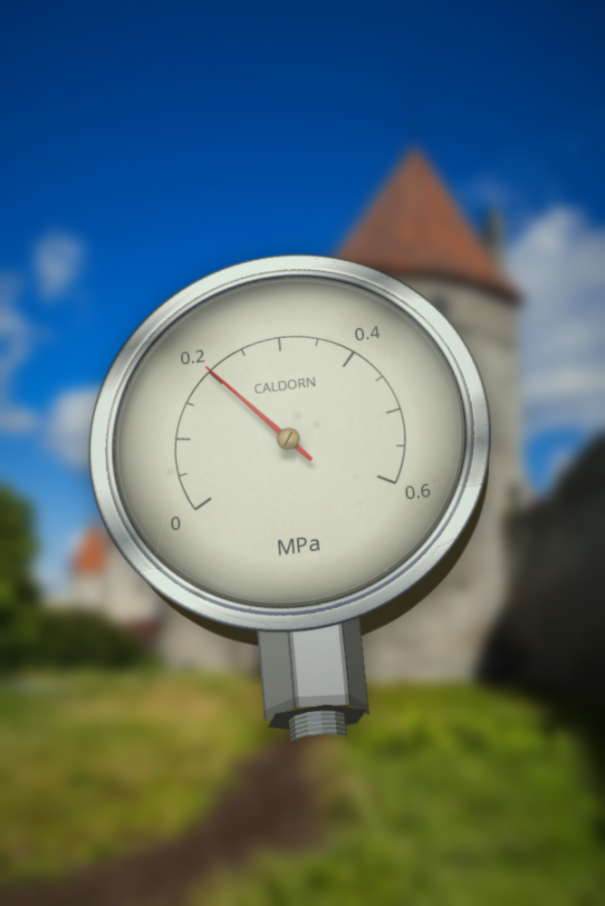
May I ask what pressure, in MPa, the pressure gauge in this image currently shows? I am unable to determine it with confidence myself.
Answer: 0.2 MPa
